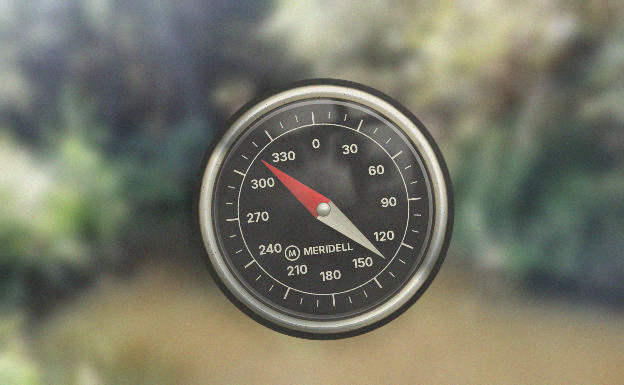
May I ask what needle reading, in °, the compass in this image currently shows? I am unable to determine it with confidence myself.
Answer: 315 °
